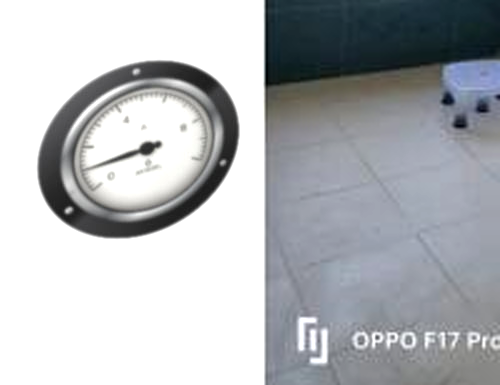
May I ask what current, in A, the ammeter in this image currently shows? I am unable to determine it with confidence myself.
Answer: 1 A
